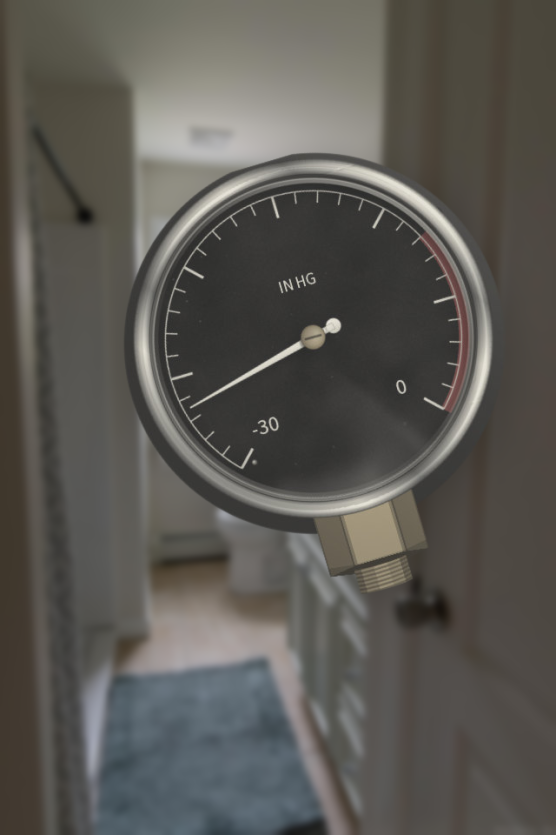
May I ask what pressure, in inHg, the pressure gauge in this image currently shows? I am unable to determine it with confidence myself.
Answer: -26.5 inHg
